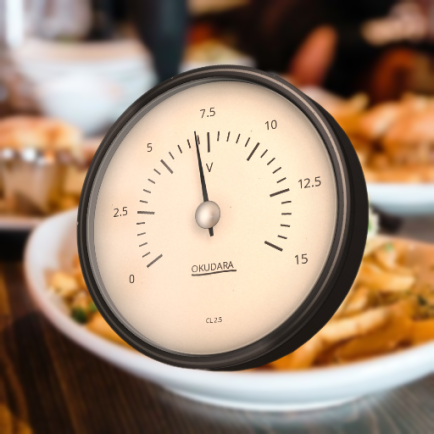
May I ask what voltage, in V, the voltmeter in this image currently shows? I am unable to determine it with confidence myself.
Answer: 7 V
